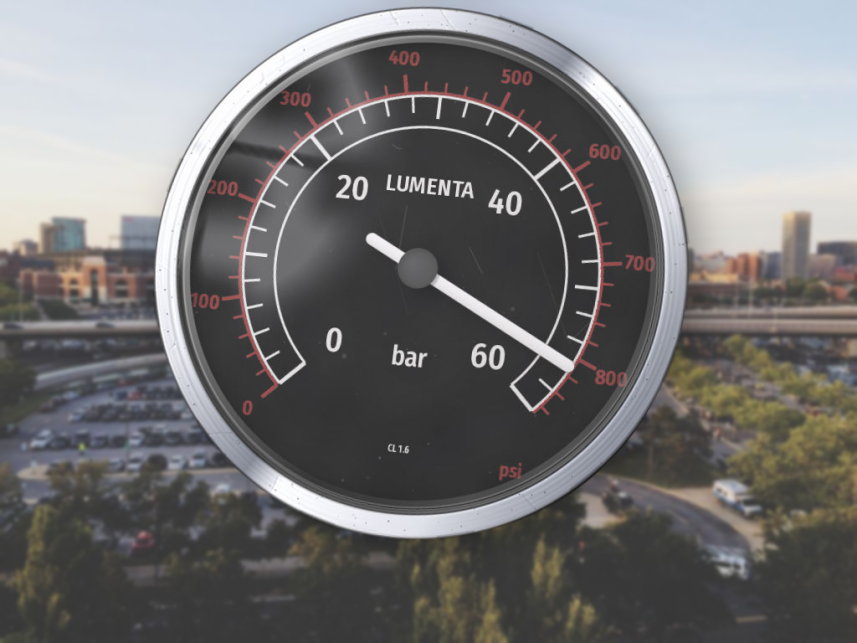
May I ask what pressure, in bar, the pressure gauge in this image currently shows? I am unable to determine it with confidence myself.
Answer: 56 bar
